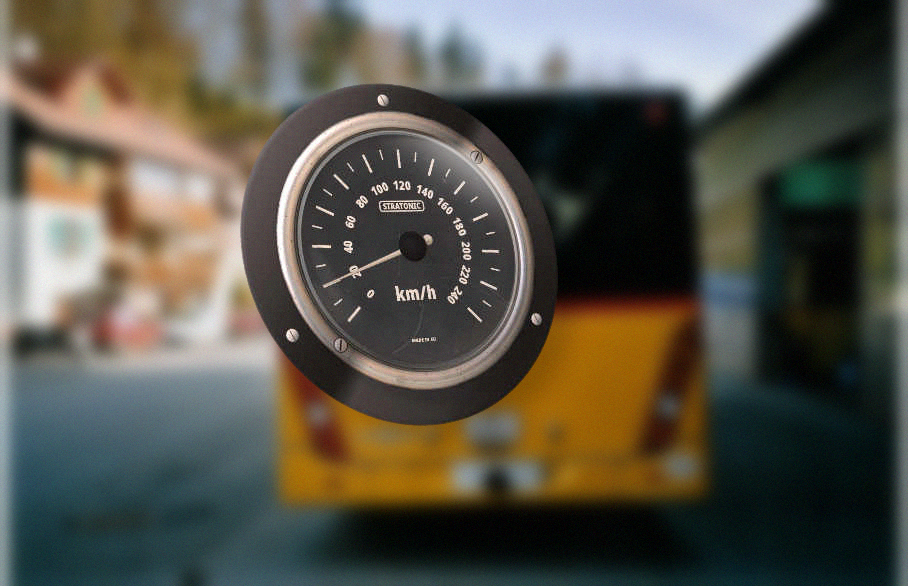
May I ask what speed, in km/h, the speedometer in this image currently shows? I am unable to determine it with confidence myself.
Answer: 20 km/h
